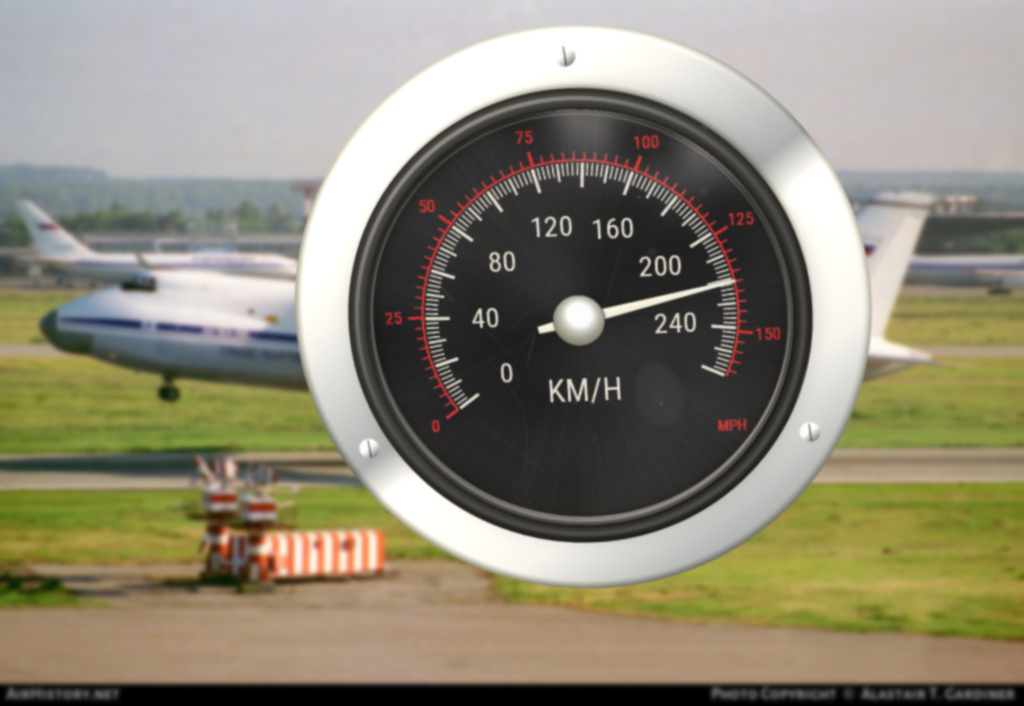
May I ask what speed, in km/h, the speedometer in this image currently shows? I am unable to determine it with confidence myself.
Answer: 220 km/h
